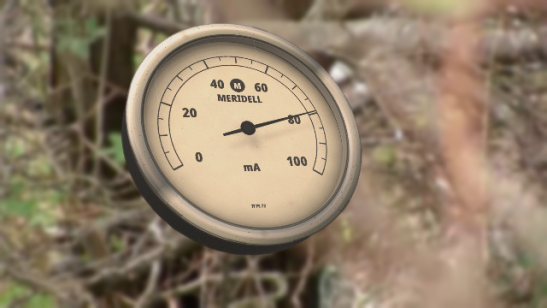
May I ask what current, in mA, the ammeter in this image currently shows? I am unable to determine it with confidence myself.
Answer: 80 mA
